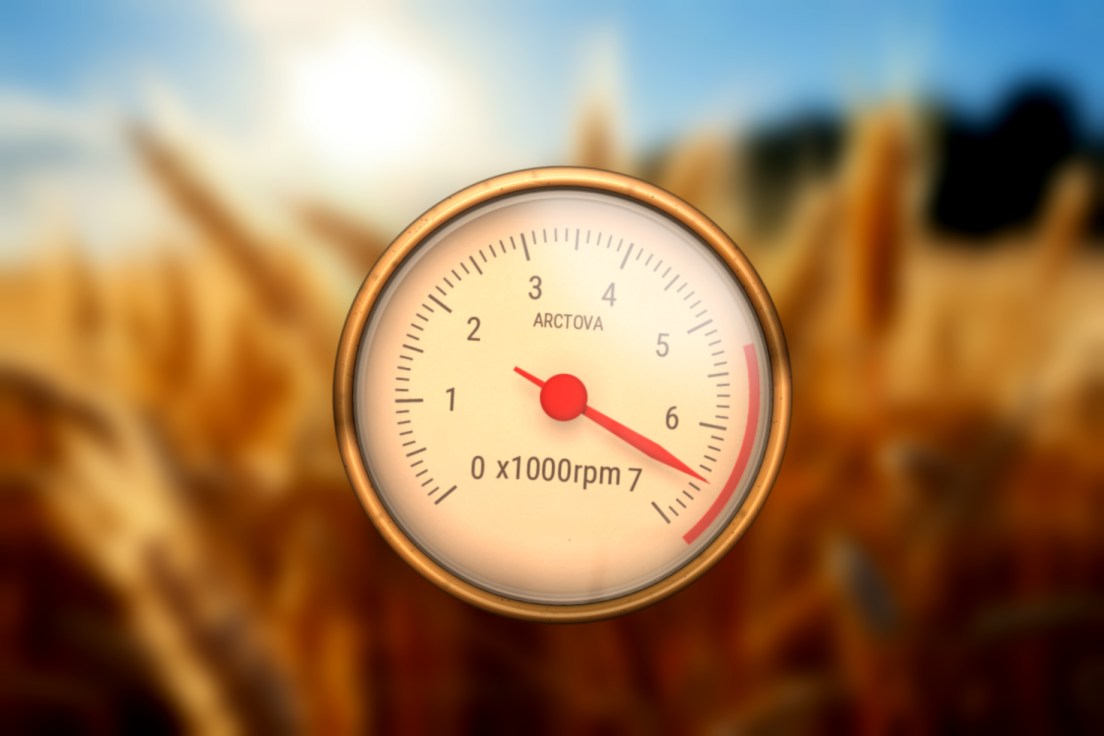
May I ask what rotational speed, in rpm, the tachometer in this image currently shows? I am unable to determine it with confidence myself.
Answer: 6500 rpm
